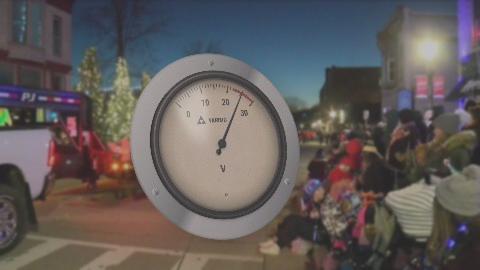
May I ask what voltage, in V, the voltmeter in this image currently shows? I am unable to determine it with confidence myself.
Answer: 25 V
